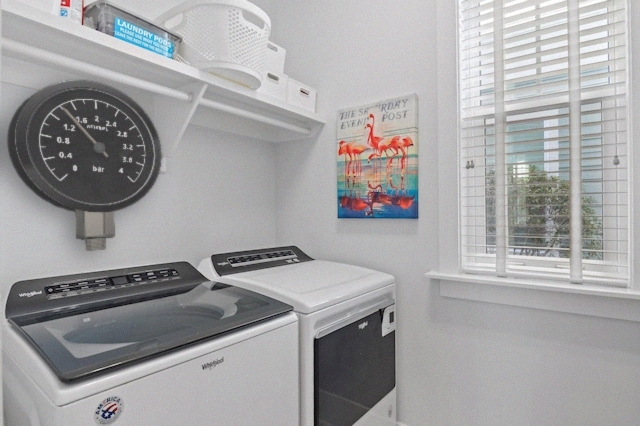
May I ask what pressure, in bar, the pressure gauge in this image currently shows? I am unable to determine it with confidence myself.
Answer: 1.4 bar
